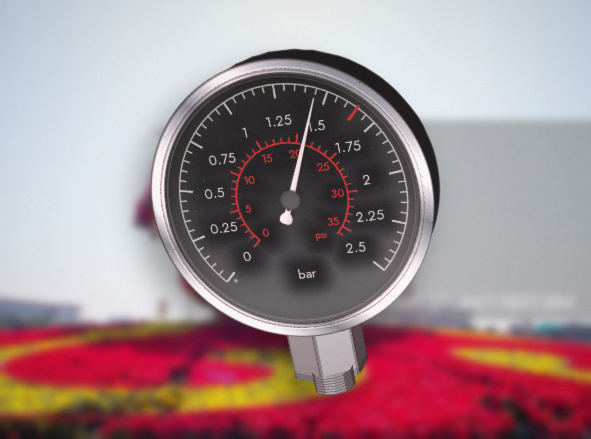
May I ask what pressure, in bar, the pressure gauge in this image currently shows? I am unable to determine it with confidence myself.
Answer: 1.45 bar
